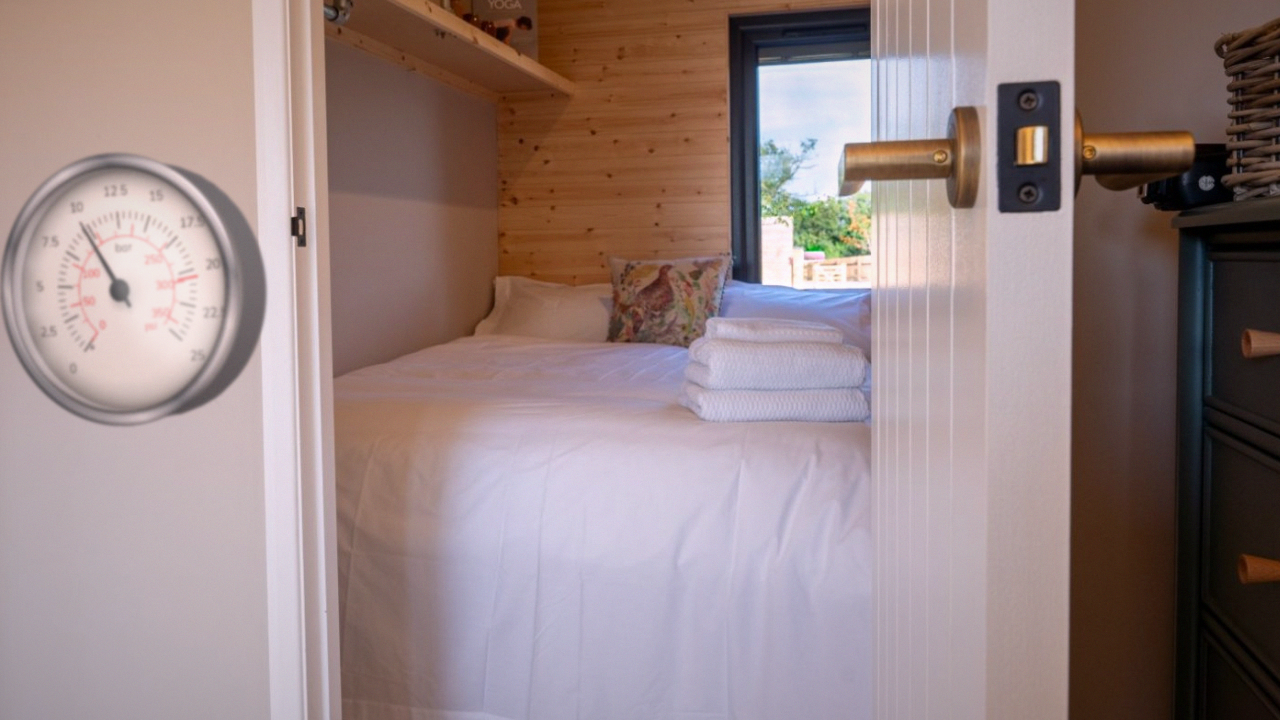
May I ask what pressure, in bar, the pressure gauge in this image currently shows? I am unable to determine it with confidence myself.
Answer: 10 bar
